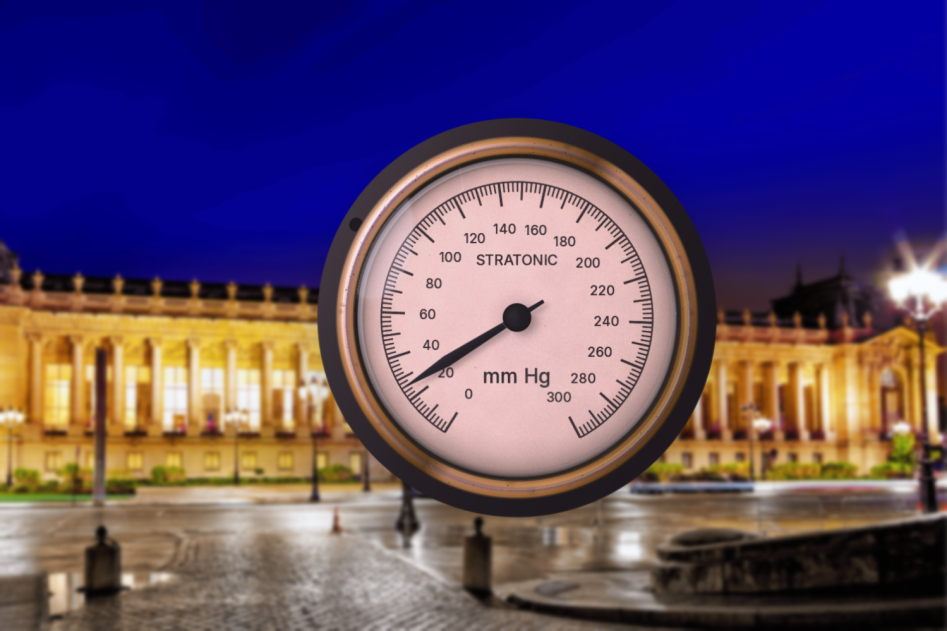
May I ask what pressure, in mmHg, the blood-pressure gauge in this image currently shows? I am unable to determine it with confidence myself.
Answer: 26 mmHg
